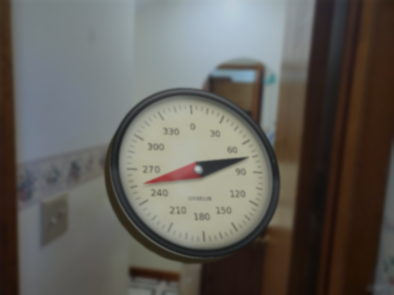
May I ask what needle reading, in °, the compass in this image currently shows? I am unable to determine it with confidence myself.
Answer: 255 °
